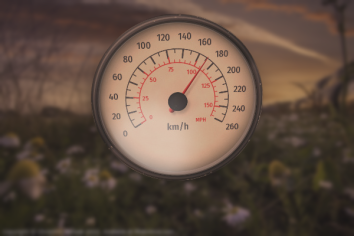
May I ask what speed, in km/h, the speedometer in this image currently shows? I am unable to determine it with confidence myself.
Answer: 170 km/h
